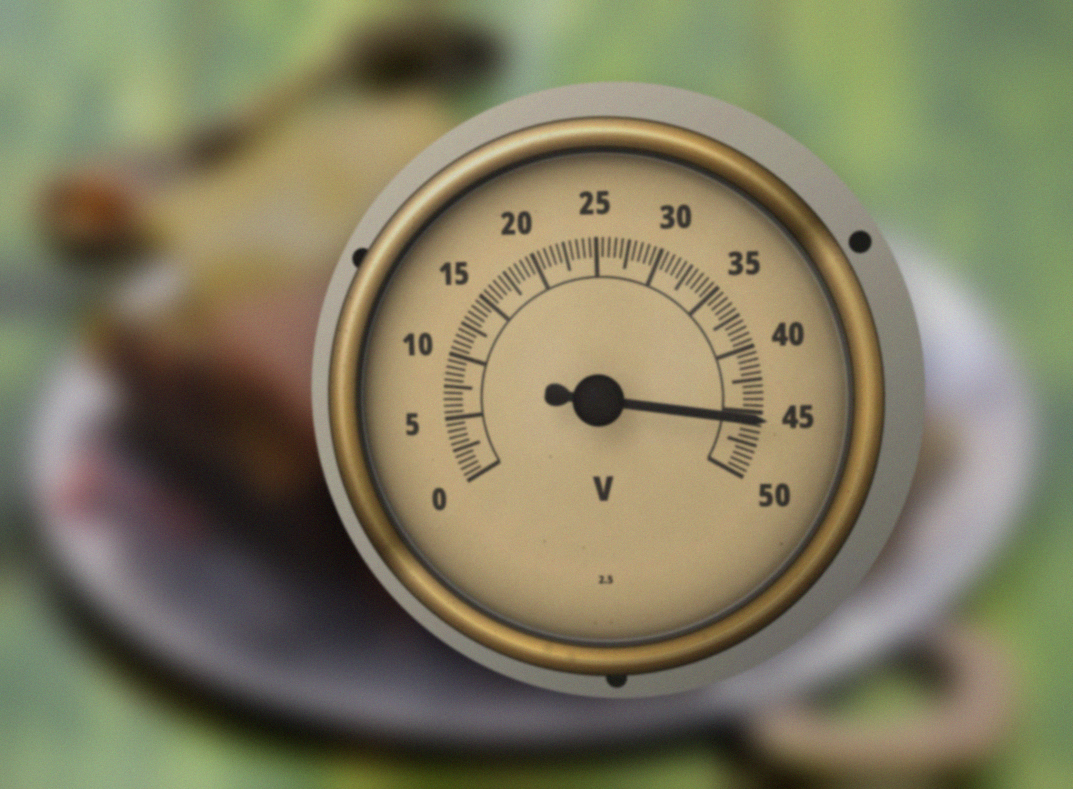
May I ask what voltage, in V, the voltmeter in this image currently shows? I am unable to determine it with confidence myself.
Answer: 45.5 V
